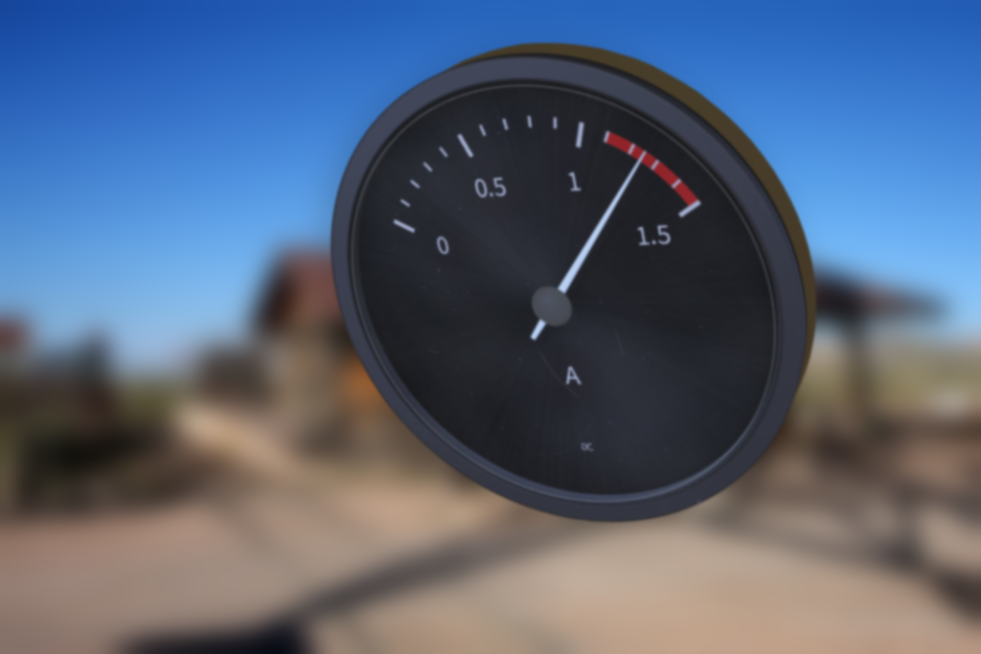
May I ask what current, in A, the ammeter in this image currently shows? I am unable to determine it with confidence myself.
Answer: 1.25 A
